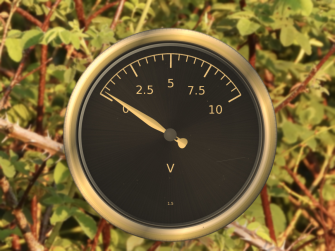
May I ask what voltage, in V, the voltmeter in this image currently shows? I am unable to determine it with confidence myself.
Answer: 0.25 V
